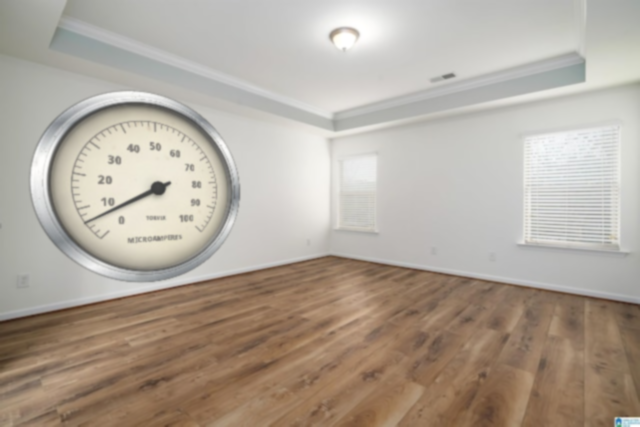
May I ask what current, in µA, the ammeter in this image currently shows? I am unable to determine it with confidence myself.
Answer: 6 µA
